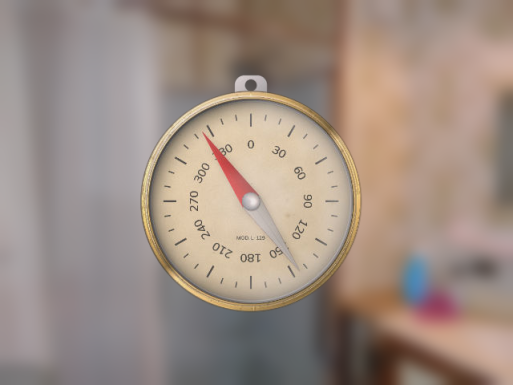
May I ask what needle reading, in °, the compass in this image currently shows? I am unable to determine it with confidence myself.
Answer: 325 °
